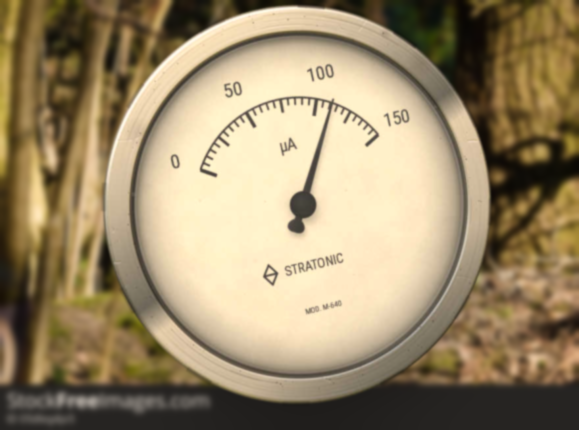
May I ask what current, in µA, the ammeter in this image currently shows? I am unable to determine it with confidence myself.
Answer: 110 µA
